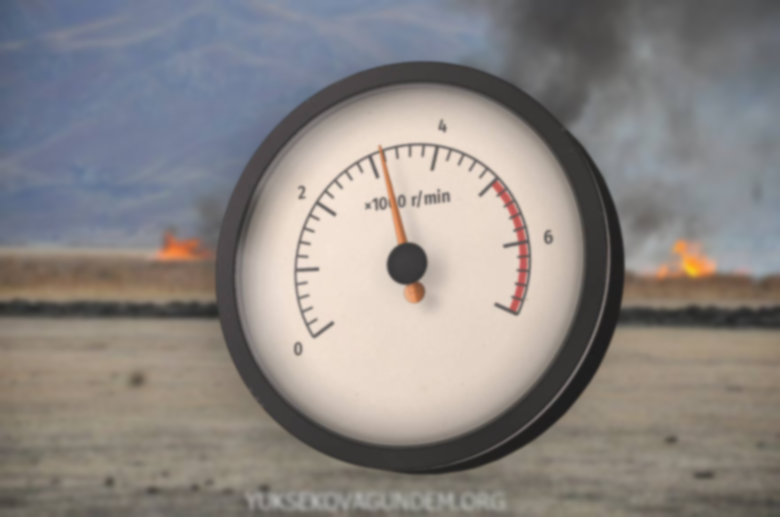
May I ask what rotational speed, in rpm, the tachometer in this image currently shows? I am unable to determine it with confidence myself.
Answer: 3200 rpm
